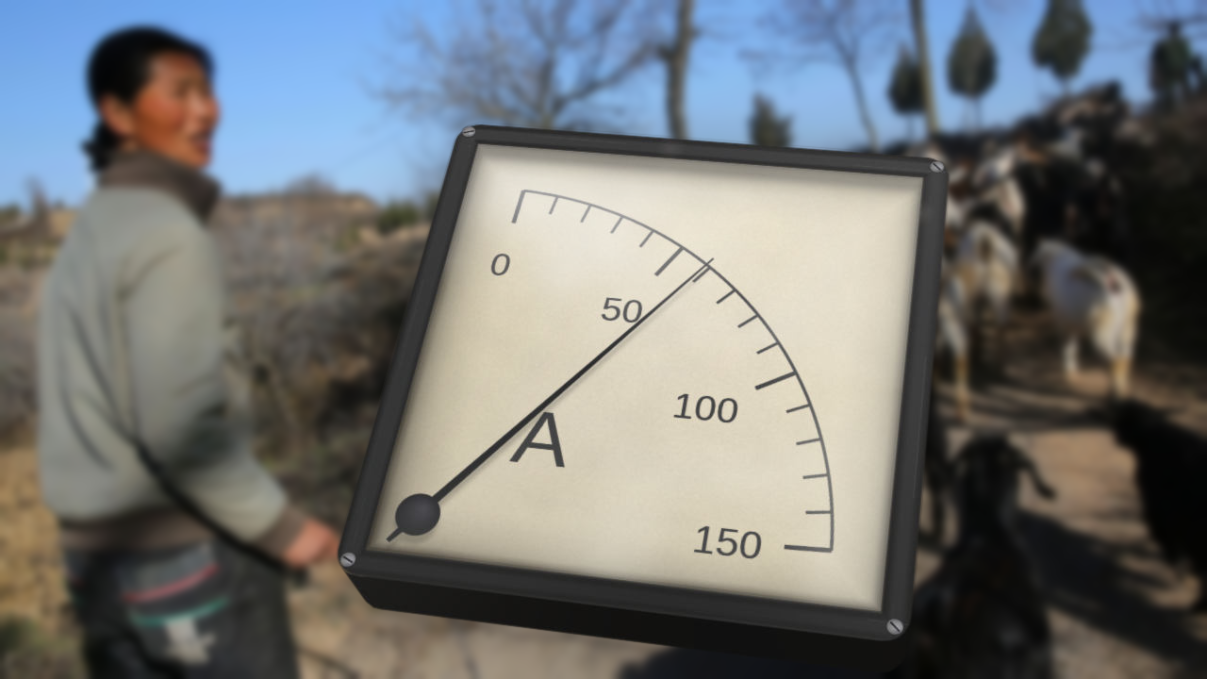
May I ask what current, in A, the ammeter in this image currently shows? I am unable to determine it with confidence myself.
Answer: 60 A
